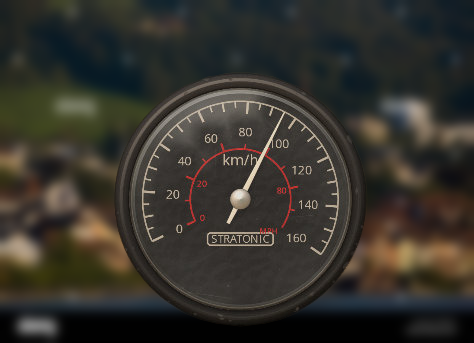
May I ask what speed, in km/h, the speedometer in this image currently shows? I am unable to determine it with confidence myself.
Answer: 95 km/h
